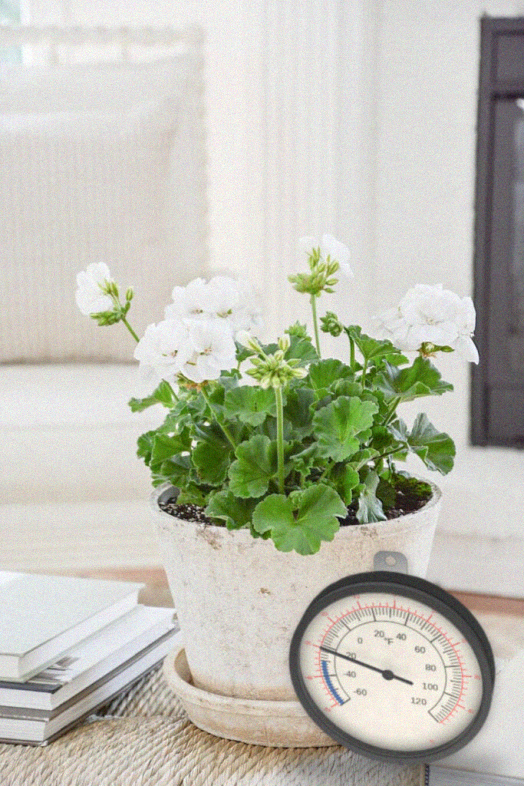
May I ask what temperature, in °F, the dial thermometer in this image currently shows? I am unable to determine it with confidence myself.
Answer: -20 °F
